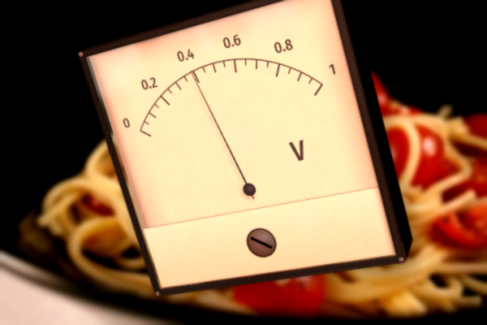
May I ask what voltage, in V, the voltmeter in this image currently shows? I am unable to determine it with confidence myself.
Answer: 0.4 V
